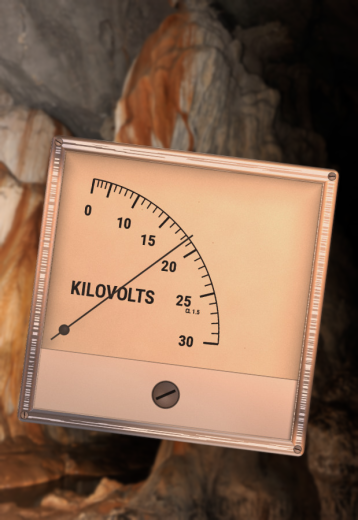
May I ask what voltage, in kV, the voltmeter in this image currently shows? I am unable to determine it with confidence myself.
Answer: 18.5 kV
